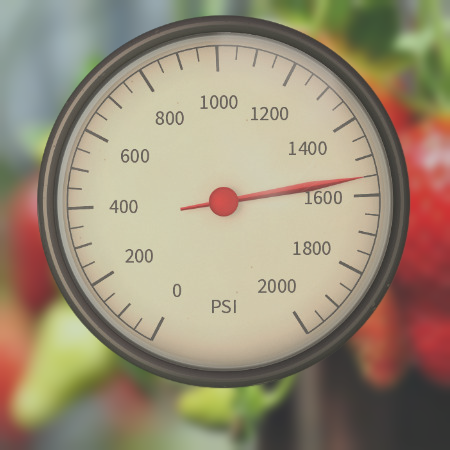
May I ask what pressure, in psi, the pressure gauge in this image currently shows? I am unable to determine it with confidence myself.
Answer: 1550 psi
